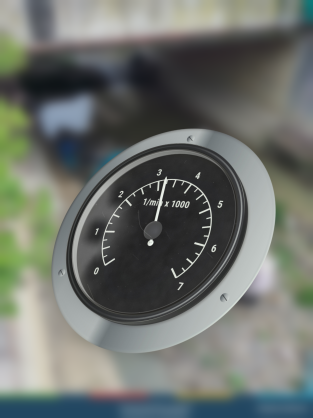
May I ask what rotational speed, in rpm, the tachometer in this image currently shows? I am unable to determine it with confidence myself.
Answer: 3250 rpm
